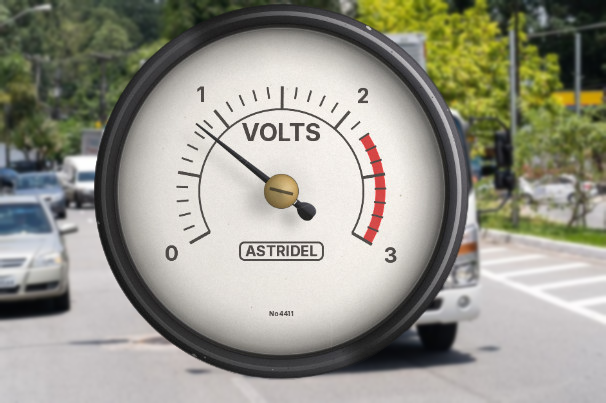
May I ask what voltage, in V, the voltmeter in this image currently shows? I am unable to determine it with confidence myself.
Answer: 0.85 V
